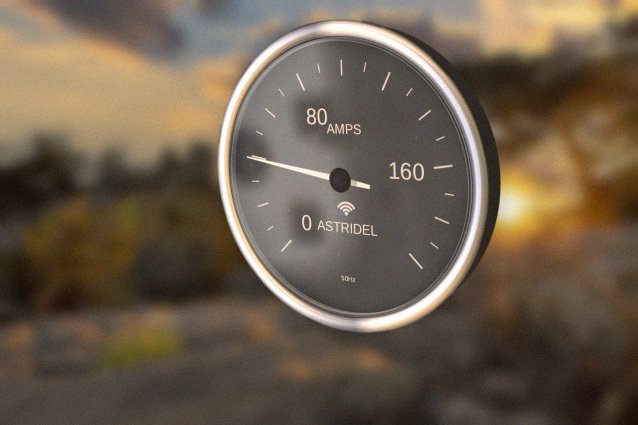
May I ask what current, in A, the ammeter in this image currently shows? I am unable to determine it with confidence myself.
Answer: 40 A
